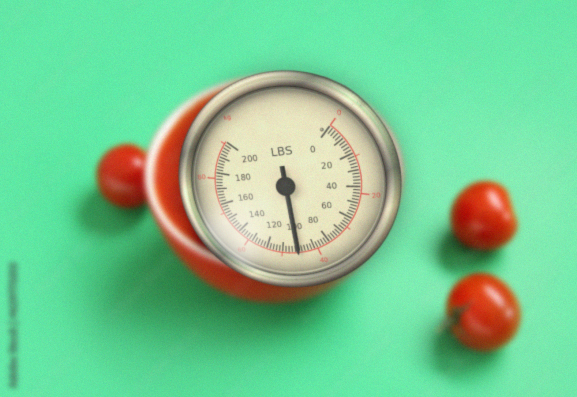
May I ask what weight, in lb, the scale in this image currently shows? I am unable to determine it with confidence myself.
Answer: 100 lb
